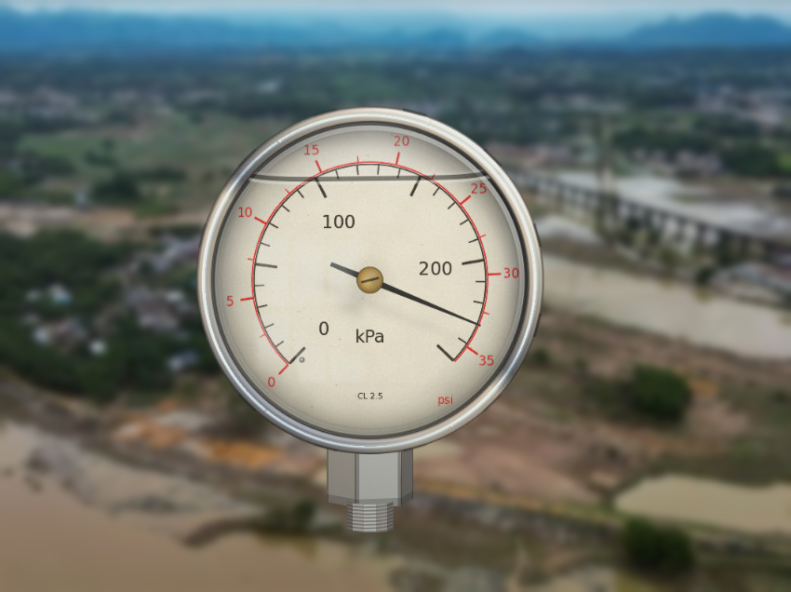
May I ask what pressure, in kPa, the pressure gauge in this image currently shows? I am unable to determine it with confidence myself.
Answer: 230 kPa
